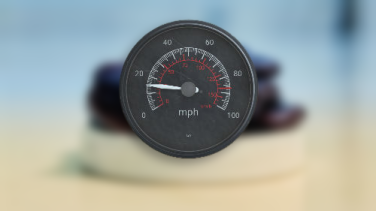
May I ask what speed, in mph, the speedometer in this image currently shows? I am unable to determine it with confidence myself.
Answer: 15 mph
